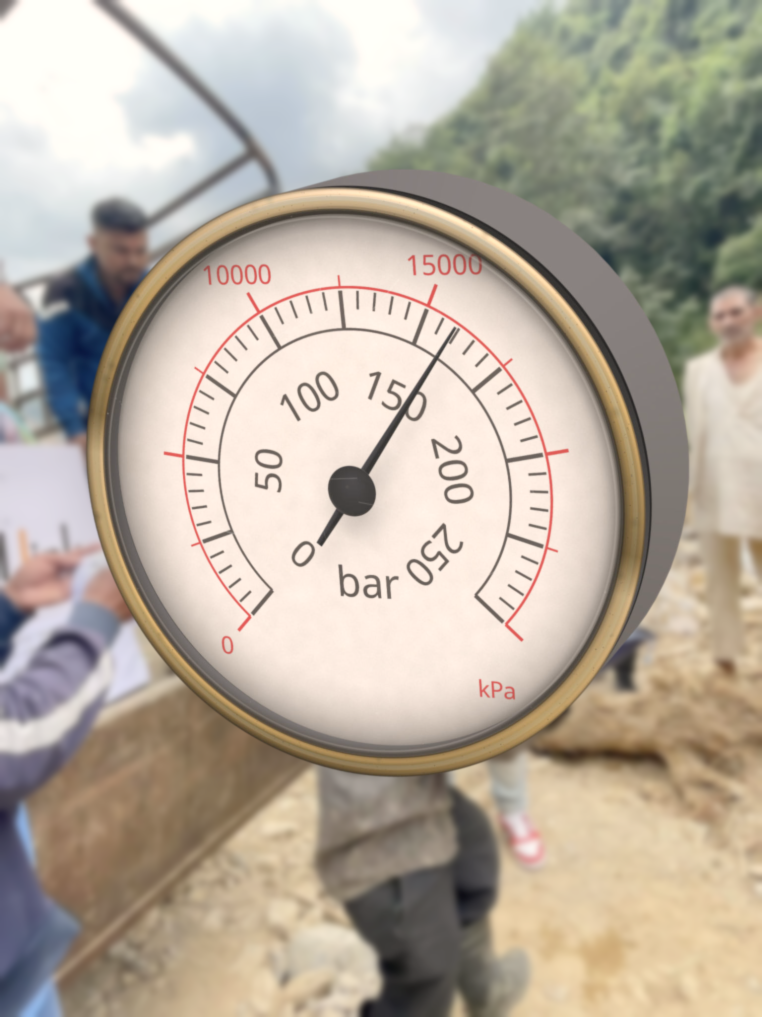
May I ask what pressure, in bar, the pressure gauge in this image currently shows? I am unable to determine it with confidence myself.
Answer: 160 bar
